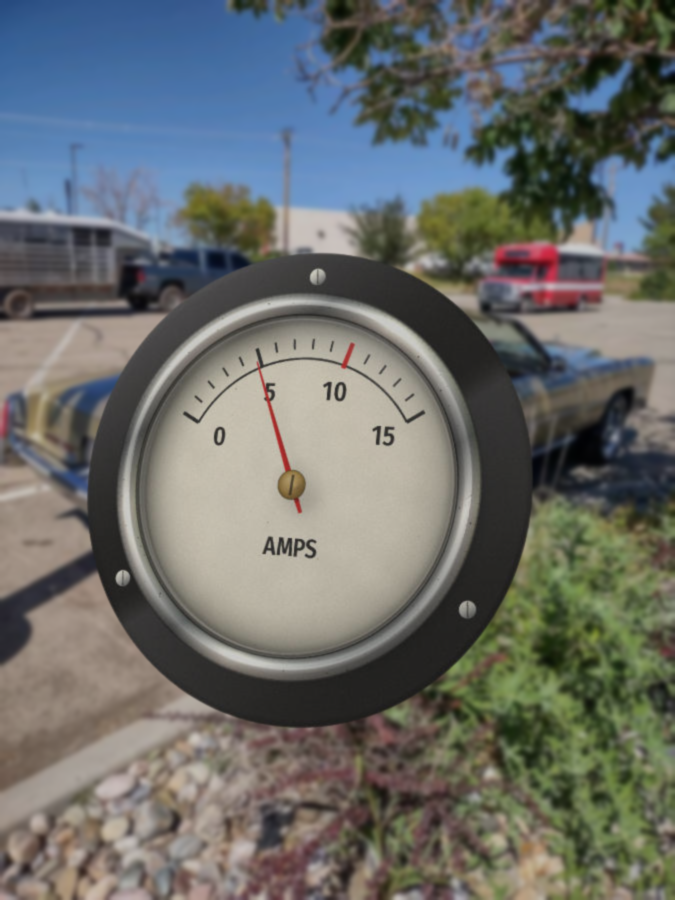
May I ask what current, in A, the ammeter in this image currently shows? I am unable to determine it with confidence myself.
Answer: 5 A
